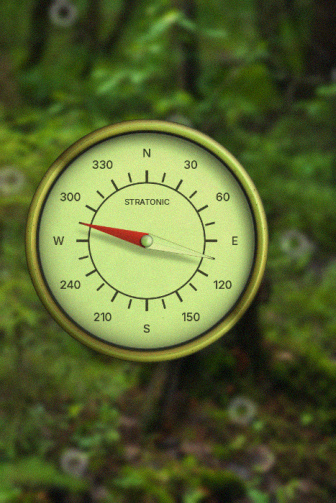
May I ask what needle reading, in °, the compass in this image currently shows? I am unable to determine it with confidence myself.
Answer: 285 °
